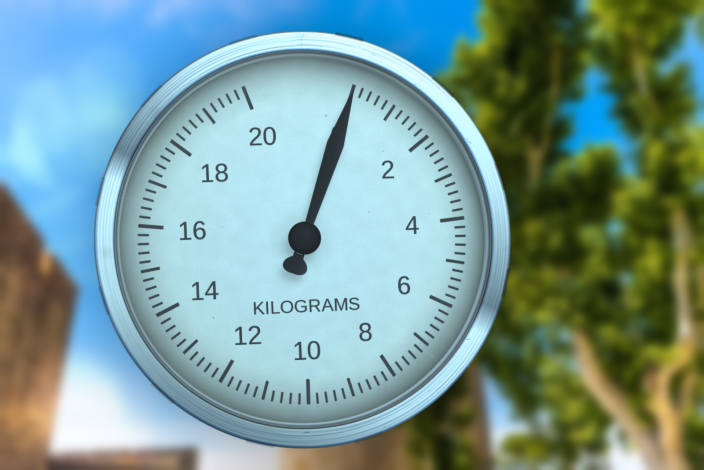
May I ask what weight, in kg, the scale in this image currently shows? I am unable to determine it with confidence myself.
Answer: 0 kg
